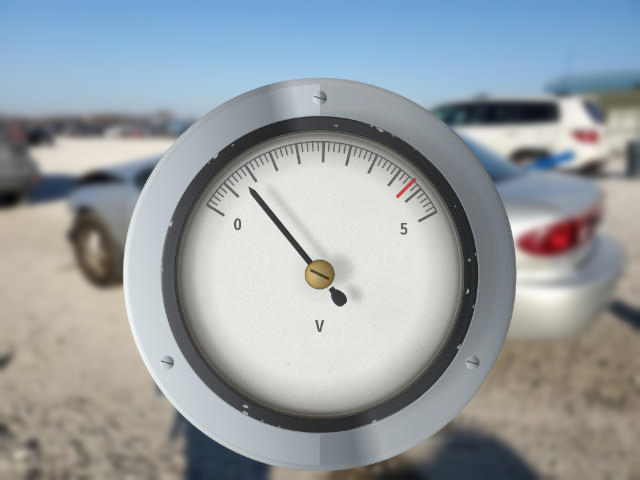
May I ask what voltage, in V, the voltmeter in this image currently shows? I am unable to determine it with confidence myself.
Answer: 0.8 V
